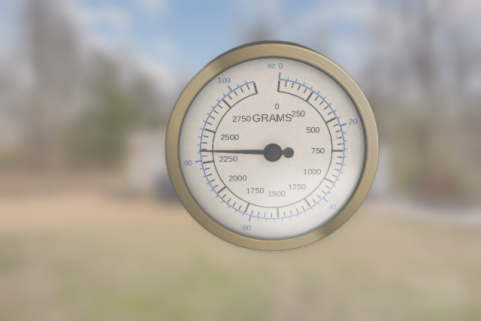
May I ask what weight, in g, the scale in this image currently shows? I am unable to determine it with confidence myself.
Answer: 2350 g
